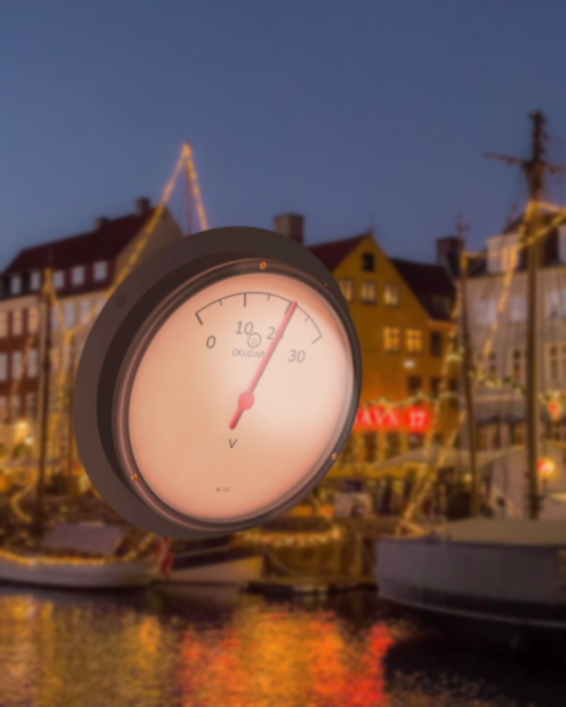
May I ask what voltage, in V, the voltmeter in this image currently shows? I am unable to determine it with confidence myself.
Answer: 20 V
